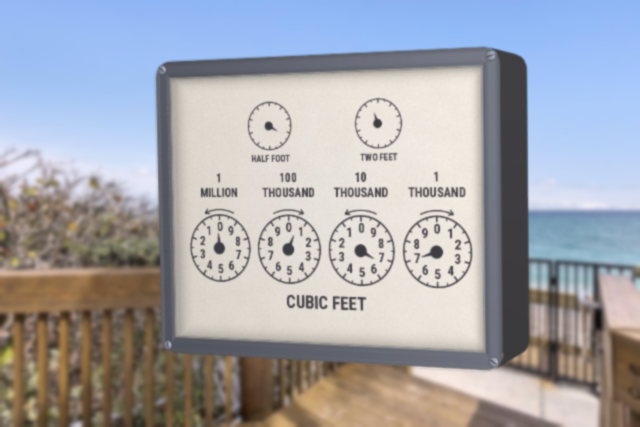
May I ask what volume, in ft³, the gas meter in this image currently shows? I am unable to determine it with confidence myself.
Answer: 6700 ft³
